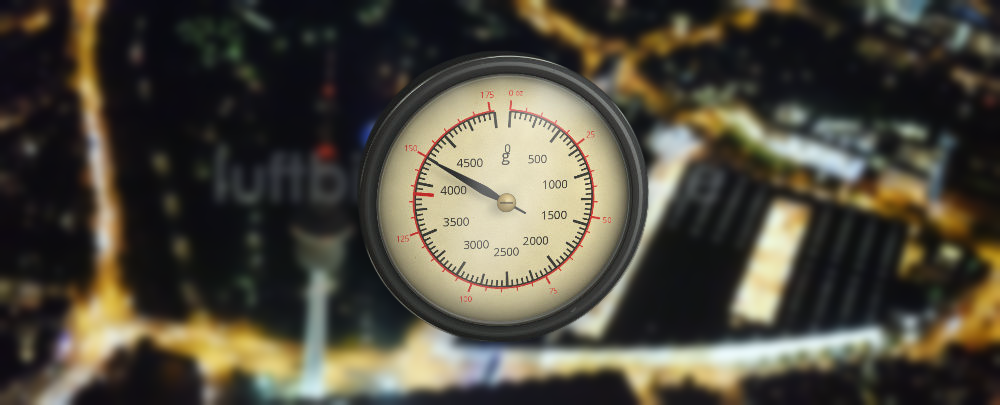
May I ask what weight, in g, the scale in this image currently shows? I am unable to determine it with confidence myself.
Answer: 4250 g
